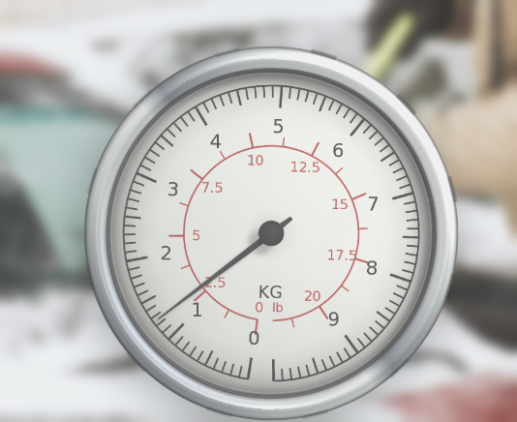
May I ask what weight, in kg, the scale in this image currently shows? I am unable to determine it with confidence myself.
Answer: 1.25 kg
